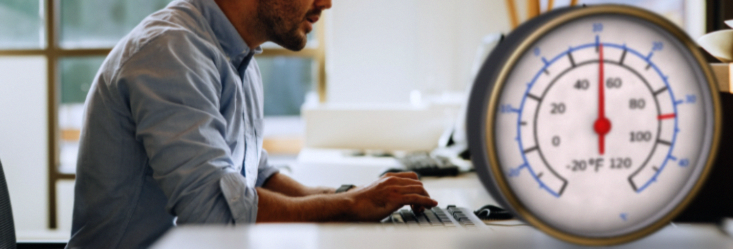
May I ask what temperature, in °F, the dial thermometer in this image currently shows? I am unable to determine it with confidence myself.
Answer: 50 °F
